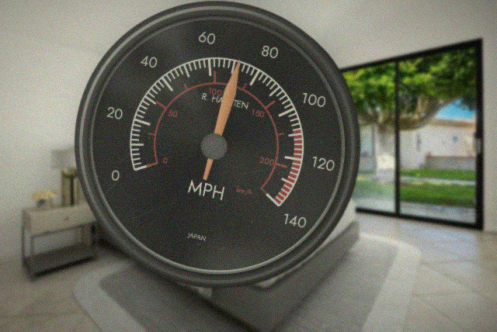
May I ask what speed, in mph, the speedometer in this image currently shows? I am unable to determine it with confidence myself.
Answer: 72 mph
